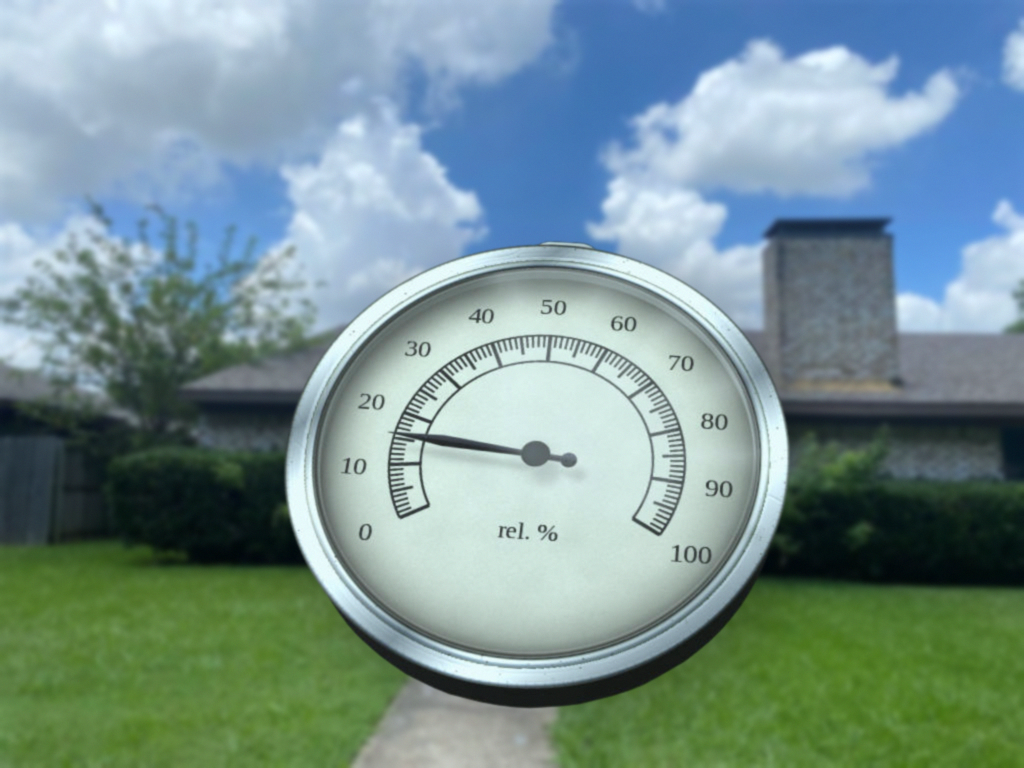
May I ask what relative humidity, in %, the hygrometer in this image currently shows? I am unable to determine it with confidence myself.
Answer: 15 %
